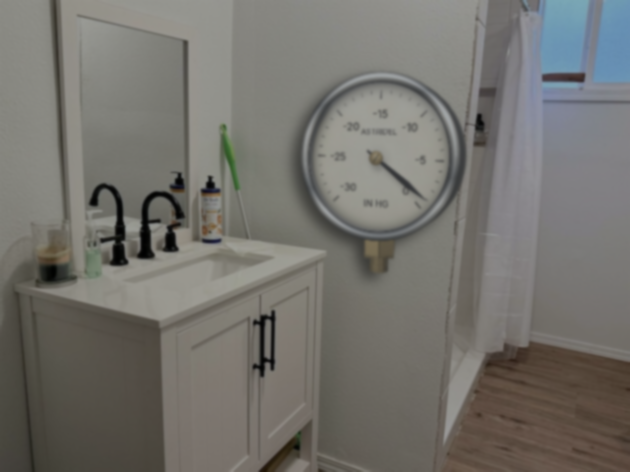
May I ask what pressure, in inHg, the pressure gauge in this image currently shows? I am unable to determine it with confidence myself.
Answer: -1 inHg
